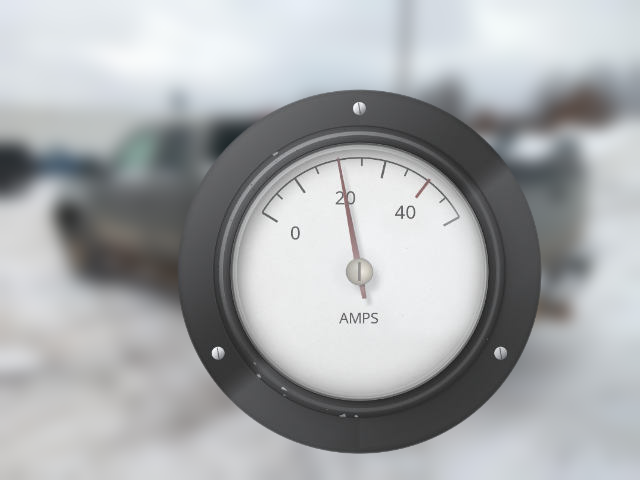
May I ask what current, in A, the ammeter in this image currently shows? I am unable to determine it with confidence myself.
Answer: 20 A
